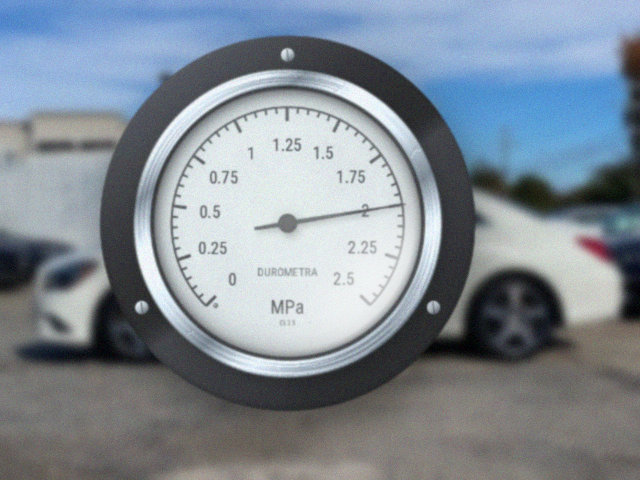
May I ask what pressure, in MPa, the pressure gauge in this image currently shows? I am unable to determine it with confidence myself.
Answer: 2 MPa
